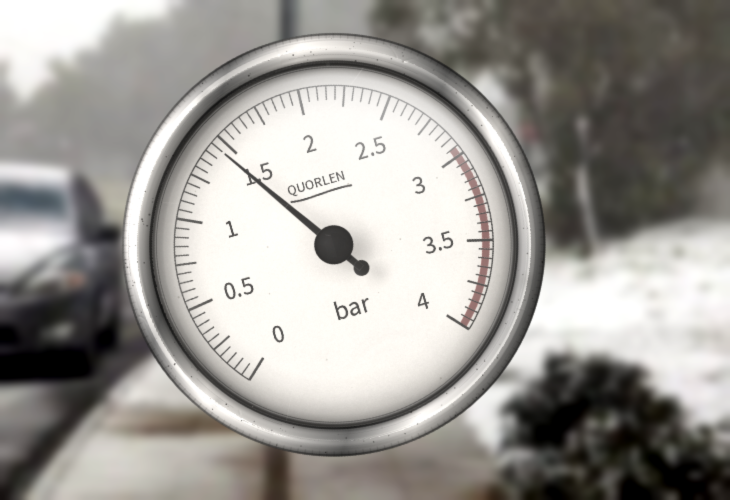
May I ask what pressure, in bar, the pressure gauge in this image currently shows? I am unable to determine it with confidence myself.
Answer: 1.45 bar
